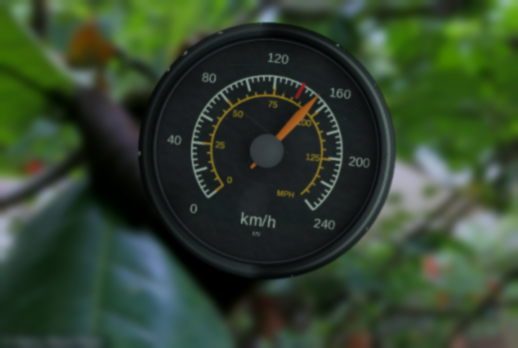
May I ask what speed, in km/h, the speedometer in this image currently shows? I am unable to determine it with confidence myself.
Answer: 152 km/h
